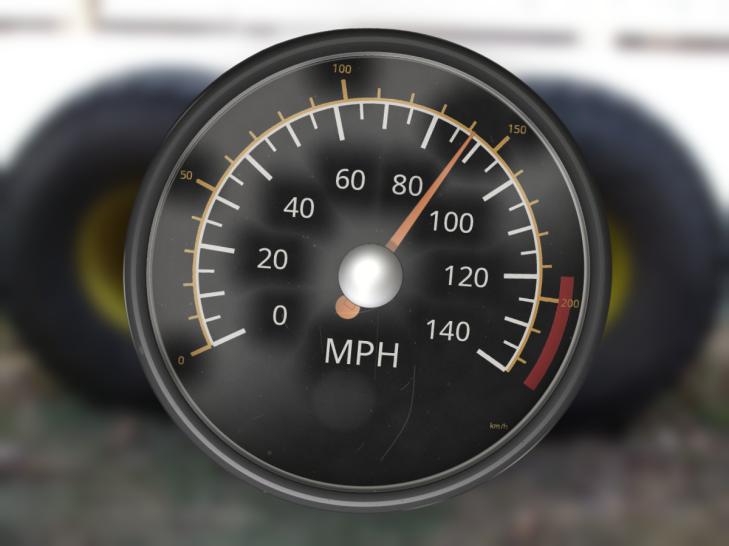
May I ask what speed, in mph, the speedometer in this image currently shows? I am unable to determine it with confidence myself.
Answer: 87.5 mph
